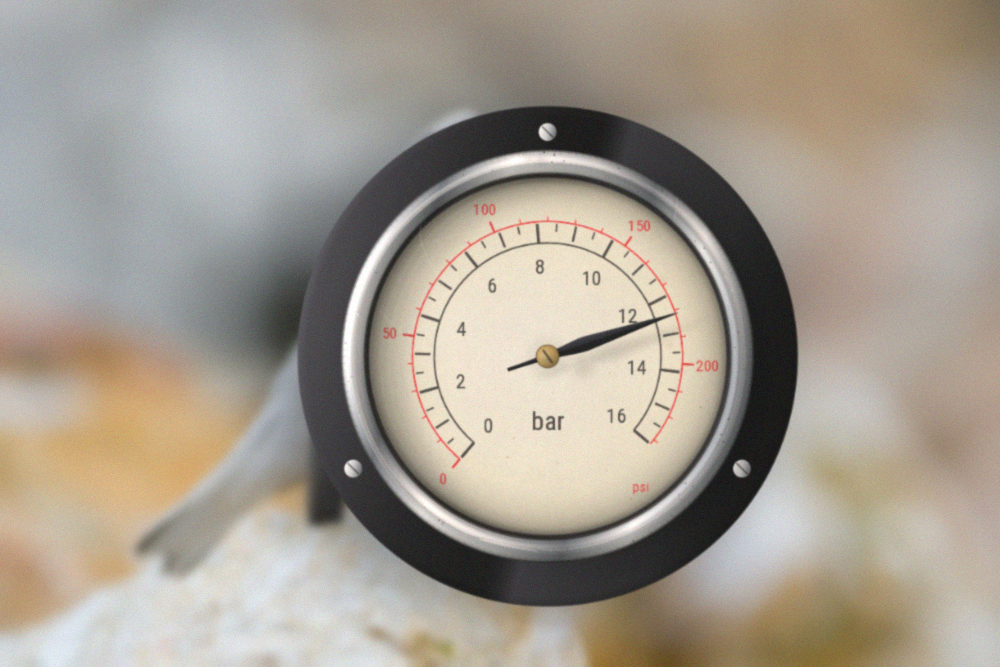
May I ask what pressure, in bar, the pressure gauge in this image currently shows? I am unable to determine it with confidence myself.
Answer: 12.5 bar
